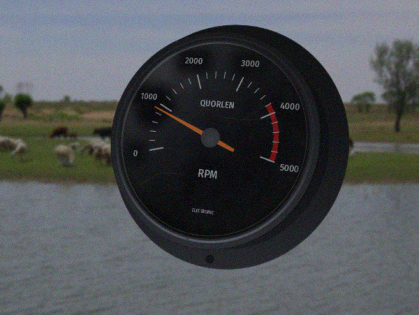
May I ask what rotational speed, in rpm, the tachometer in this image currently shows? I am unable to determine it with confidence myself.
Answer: 900 rpm
